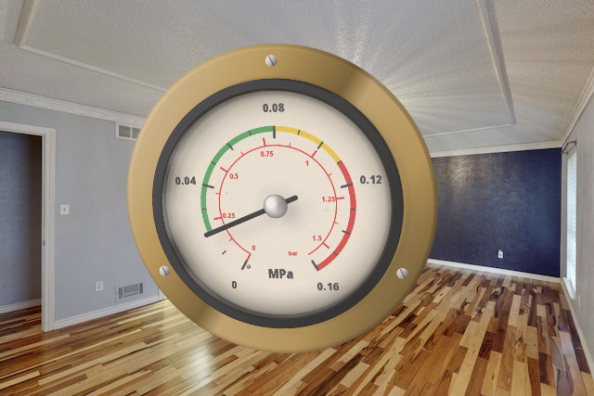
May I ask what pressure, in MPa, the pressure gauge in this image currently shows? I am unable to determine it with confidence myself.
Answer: 0.02 MPa
